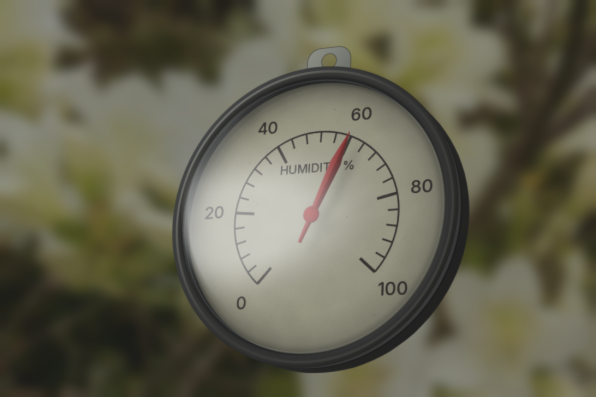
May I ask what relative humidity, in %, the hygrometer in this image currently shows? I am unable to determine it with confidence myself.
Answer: 60 %
